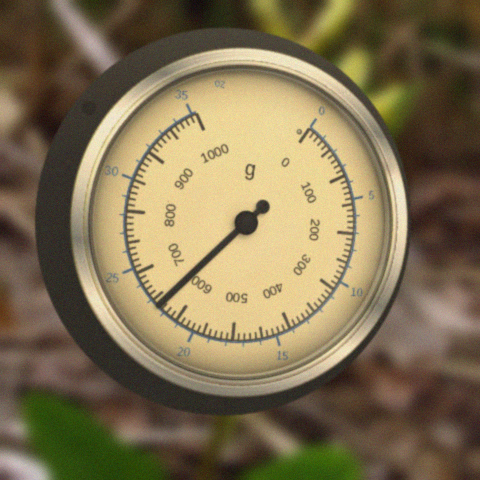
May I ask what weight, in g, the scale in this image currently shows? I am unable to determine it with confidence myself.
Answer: 640 g
